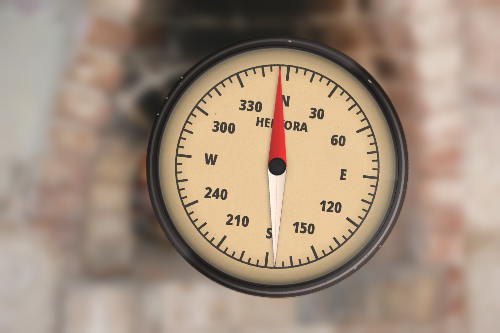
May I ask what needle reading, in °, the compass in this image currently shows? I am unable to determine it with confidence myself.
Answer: 355 °
